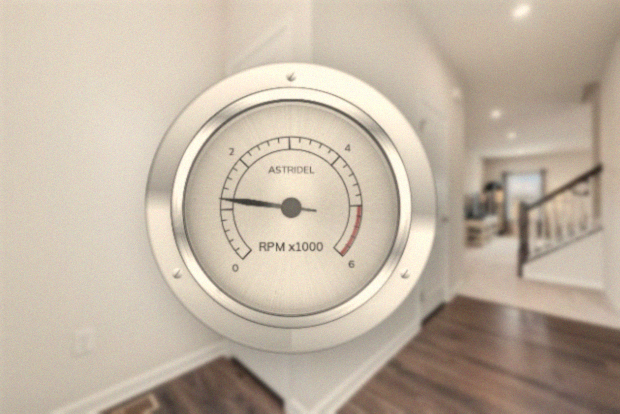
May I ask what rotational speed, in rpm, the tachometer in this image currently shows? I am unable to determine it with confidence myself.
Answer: 1200 rpm
